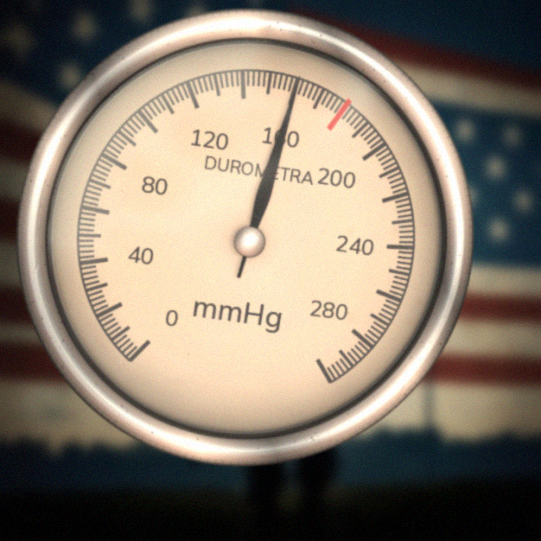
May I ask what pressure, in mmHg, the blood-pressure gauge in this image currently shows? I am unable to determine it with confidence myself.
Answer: 160 mmHg
